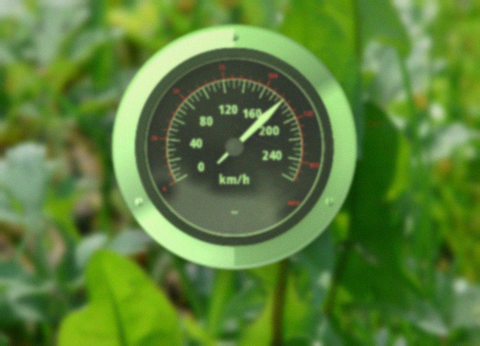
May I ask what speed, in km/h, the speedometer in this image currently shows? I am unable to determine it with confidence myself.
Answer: 180 km/h
